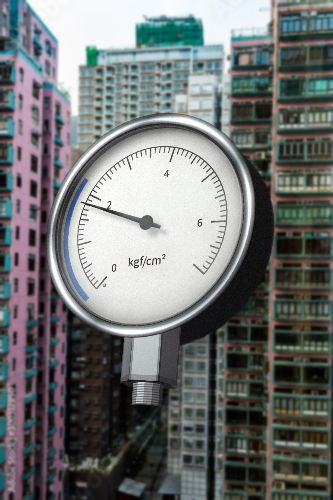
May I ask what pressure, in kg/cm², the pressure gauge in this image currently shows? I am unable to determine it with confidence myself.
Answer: 1.8 kg/cm²
